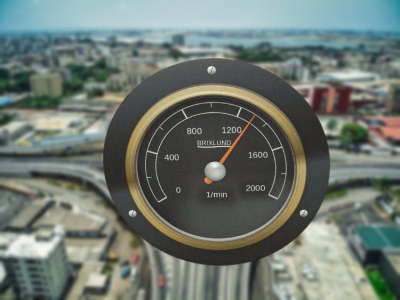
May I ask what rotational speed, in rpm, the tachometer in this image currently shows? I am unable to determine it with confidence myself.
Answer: 1300 rpm
